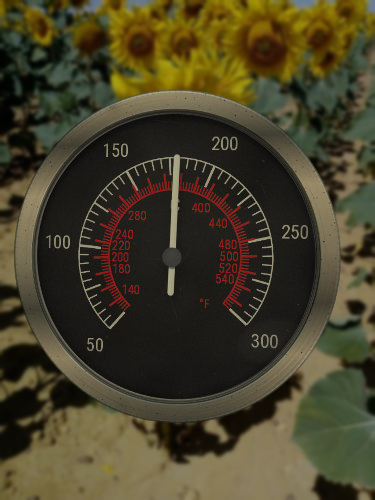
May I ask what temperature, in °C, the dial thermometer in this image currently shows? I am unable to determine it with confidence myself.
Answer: 180 °C
